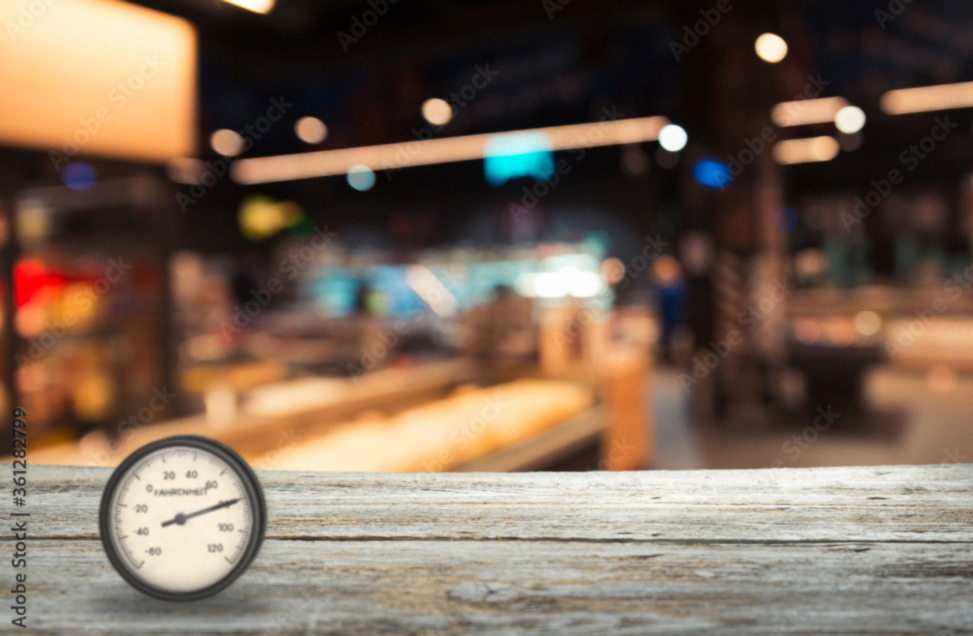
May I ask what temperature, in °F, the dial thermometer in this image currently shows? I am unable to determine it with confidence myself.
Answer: 80 °F
